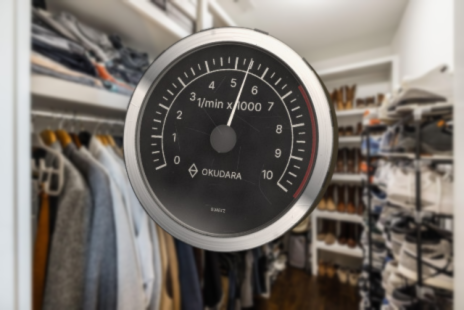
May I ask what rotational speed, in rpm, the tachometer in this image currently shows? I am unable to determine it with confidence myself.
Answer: 5500 rpm
